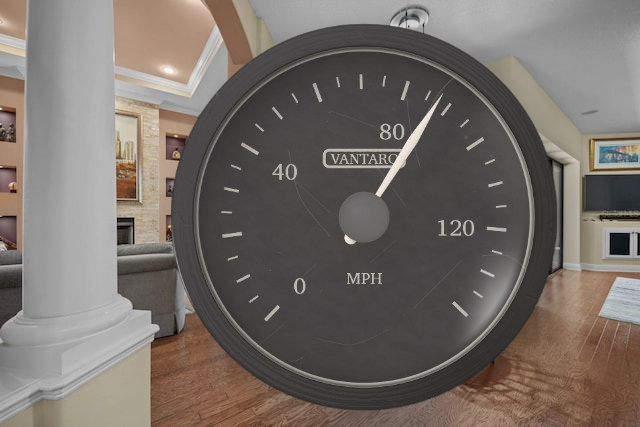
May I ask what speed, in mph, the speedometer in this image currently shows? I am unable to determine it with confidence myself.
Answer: 87.5 mph
